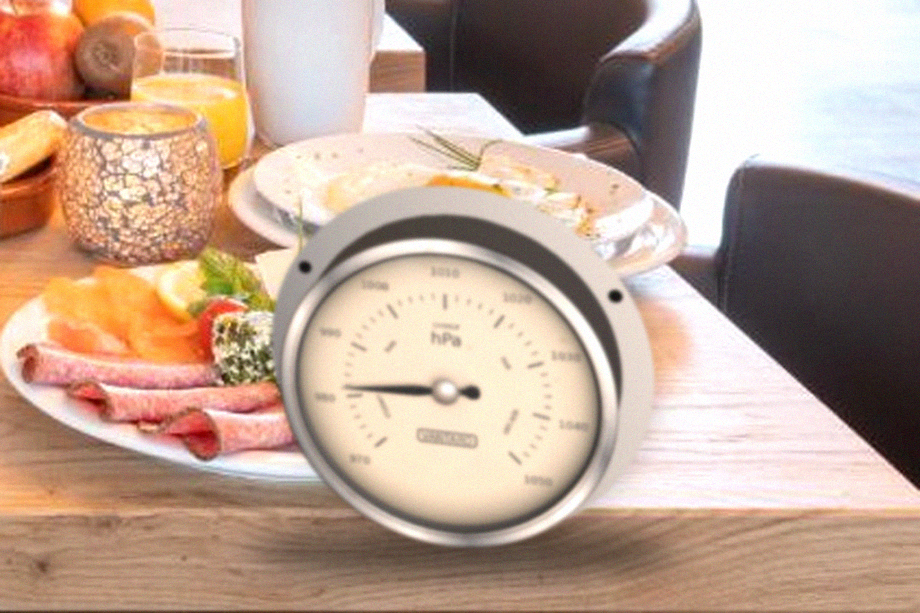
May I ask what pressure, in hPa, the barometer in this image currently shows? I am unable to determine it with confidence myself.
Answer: 982 hPa
